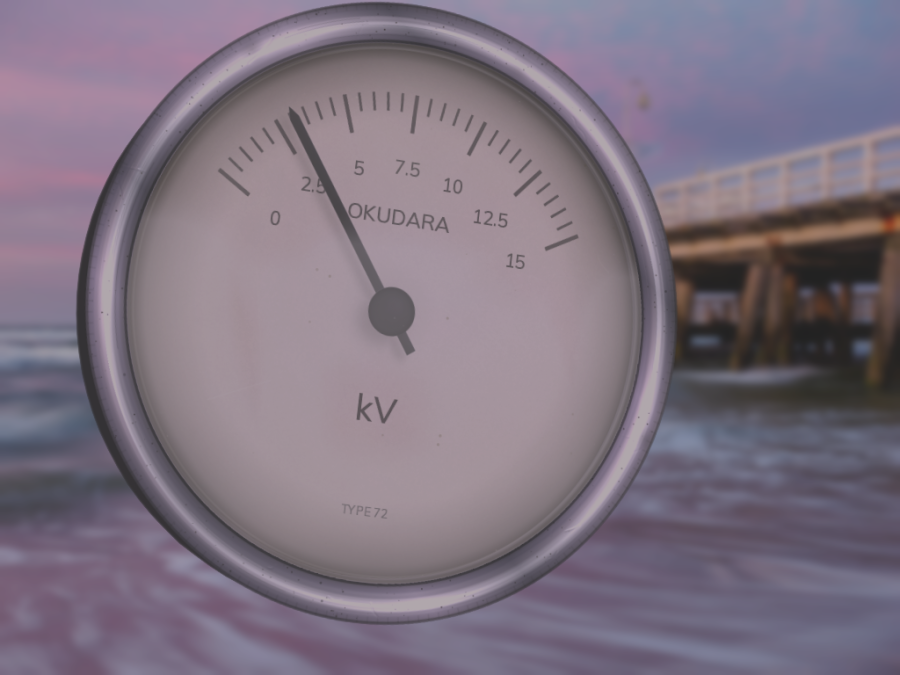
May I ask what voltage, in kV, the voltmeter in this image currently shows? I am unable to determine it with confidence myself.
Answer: 3 kV
